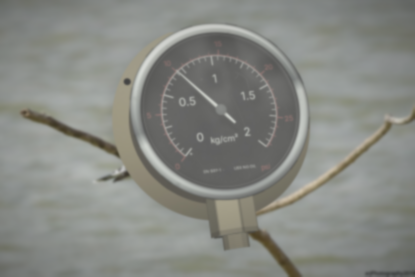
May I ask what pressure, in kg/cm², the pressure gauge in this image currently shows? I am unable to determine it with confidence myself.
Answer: 0.7 kg/cm²
